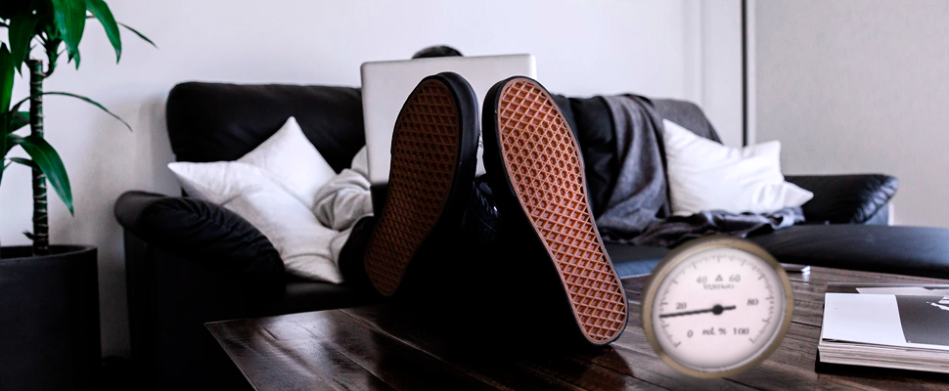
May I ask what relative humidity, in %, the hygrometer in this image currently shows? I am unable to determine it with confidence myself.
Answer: 15 %
